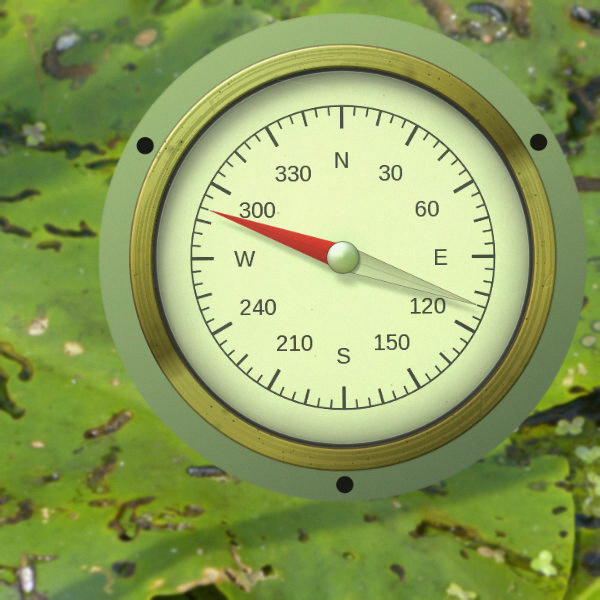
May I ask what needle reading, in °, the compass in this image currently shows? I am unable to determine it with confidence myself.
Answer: 290 °
